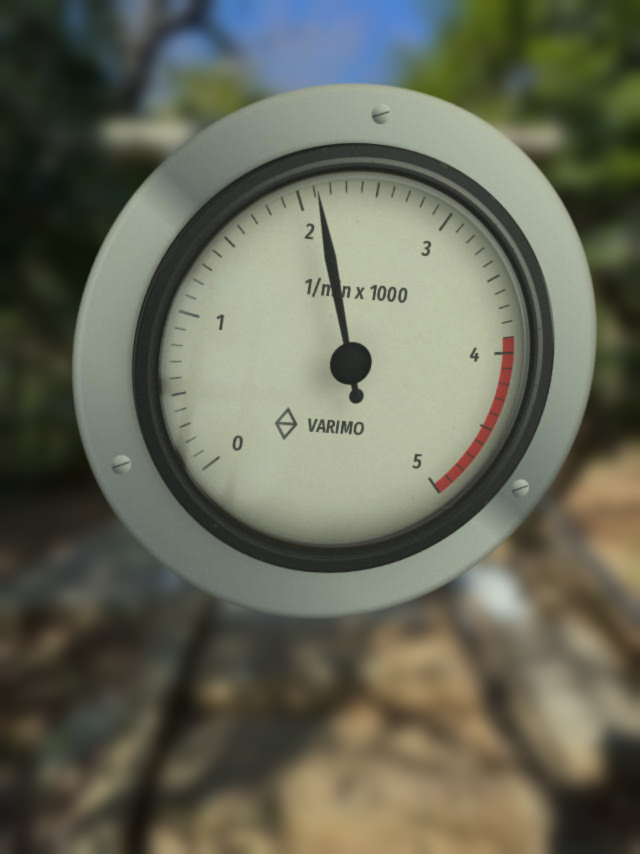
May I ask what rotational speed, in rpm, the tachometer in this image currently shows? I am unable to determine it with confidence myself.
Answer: 2100 rpm
